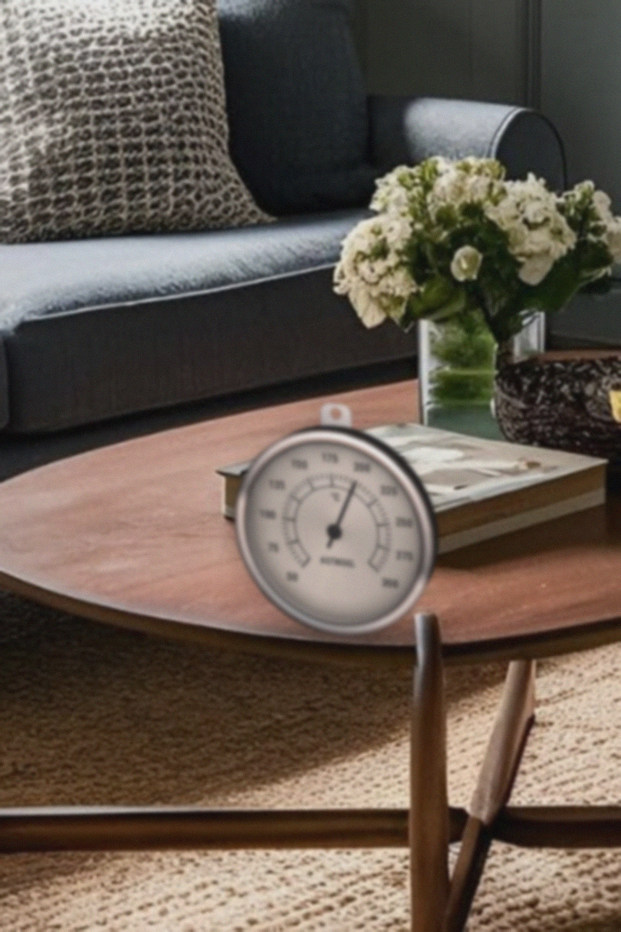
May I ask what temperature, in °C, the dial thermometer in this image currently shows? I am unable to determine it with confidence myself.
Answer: 200 °C
